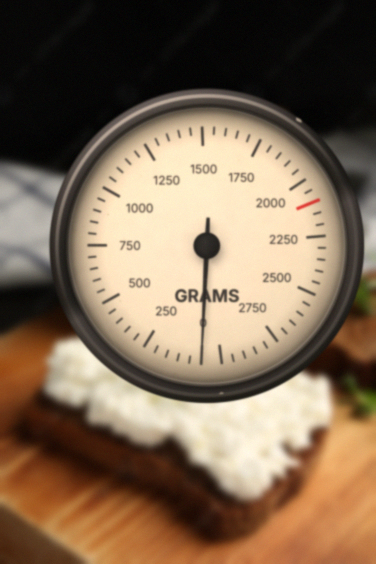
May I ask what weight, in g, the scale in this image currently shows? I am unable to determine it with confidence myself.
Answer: 0 g
